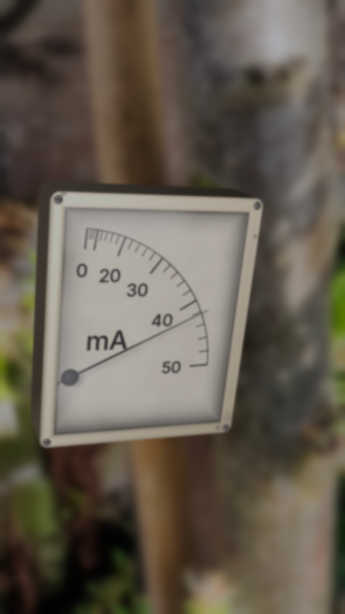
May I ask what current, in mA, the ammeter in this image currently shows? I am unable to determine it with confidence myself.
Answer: 42 mA
